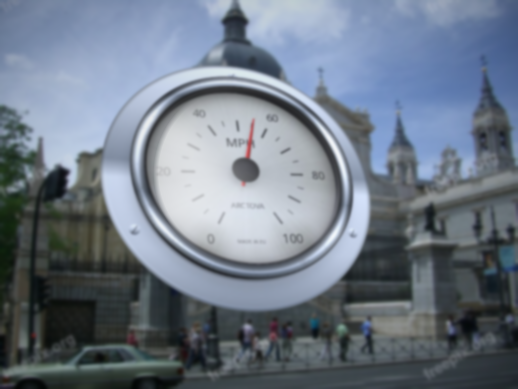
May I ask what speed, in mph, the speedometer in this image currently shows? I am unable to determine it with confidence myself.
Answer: 55 mph
